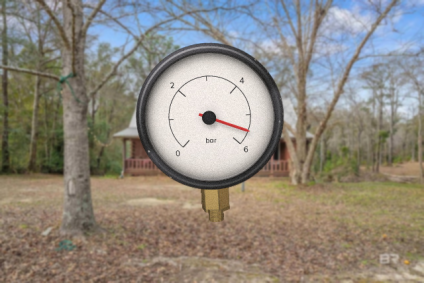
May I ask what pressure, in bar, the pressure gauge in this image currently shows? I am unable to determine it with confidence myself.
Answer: 5.5 bar
